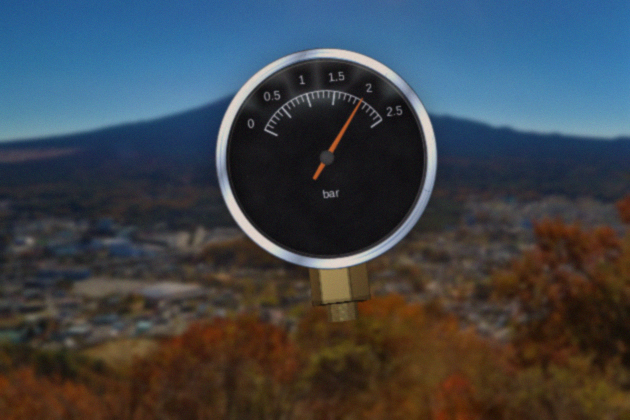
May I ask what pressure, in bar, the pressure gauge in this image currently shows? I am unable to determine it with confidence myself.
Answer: 2 bar
